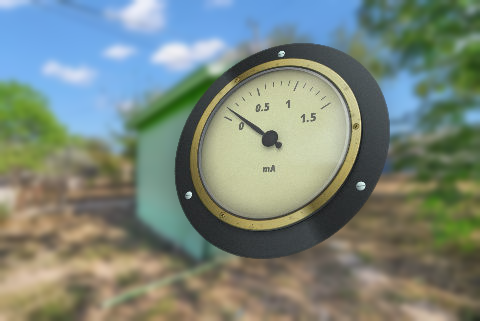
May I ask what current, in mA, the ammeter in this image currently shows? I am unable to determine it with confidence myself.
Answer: 0.1 mA
